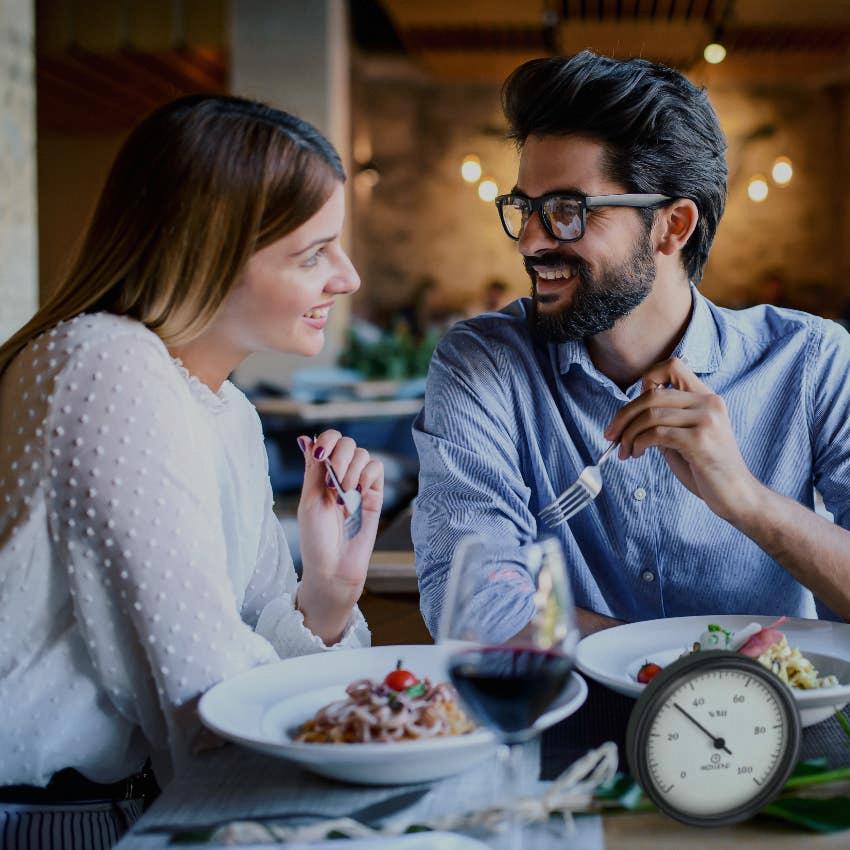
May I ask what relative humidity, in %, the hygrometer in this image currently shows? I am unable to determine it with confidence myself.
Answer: 32 %
